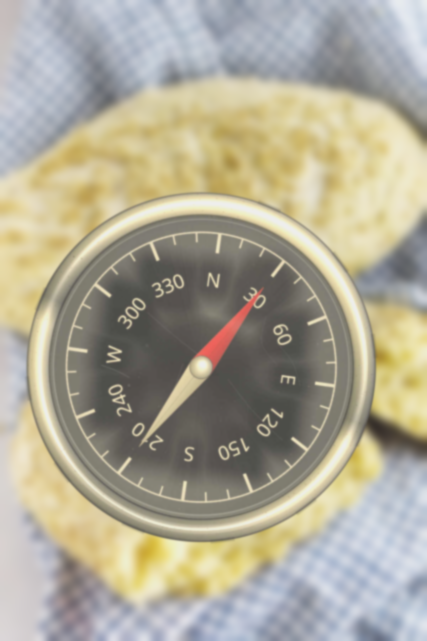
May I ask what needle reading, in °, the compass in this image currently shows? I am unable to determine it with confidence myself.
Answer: 30 °
